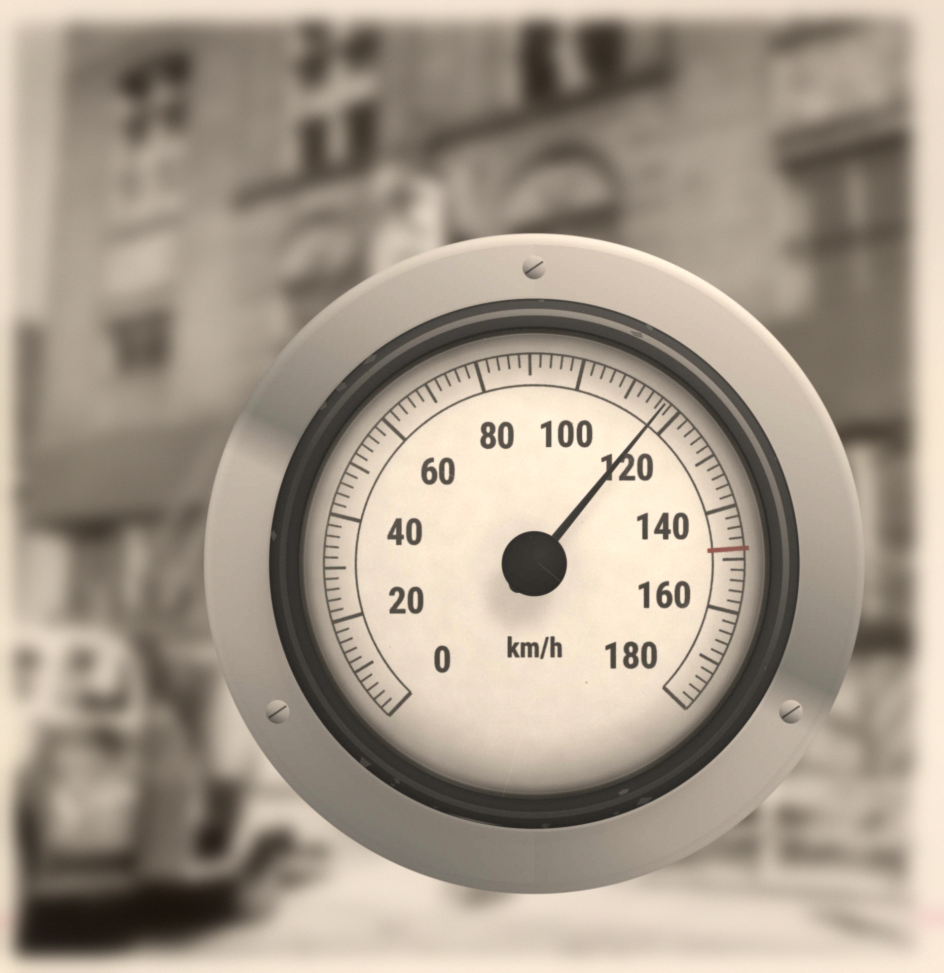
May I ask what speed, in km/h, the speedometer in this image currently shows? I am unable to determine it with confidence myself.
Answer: 117 km/h
